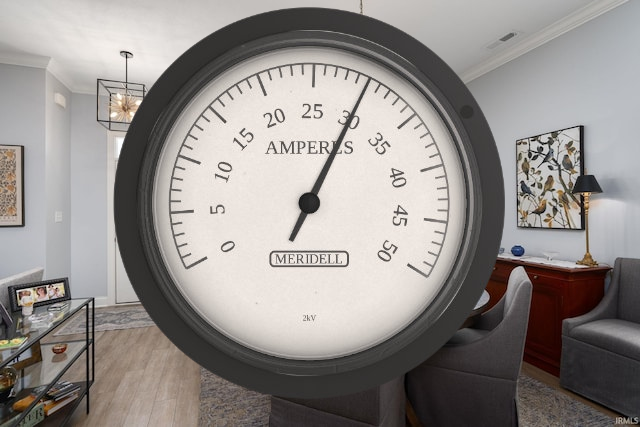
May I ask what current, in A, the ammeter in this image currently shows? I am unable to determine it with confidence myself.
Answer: 30 A
